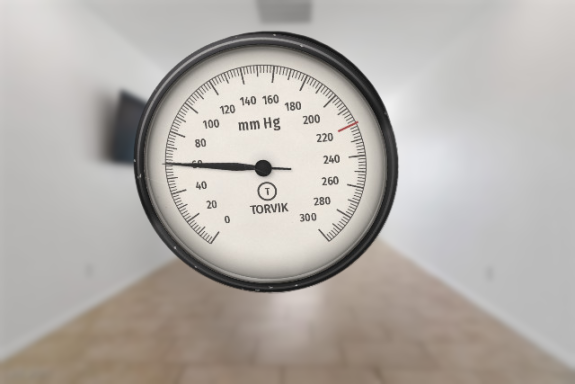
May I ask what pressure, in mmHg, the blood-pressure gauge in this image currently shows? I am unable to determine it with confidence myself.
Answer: 60 mmHg
